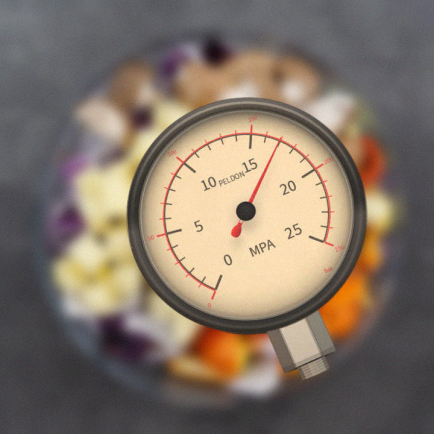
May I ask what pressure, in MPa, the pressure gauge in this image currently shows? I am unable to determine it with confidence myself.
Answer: 17 MPa
